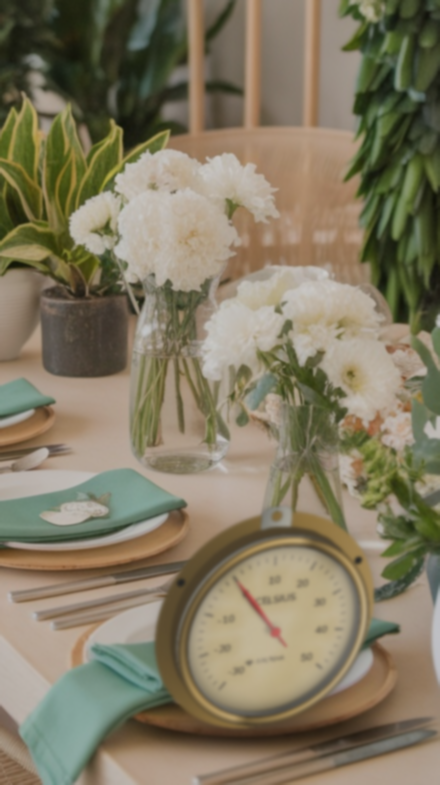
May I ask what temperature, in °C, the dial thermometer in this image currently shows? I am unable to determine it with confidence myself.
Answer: 0 °C
